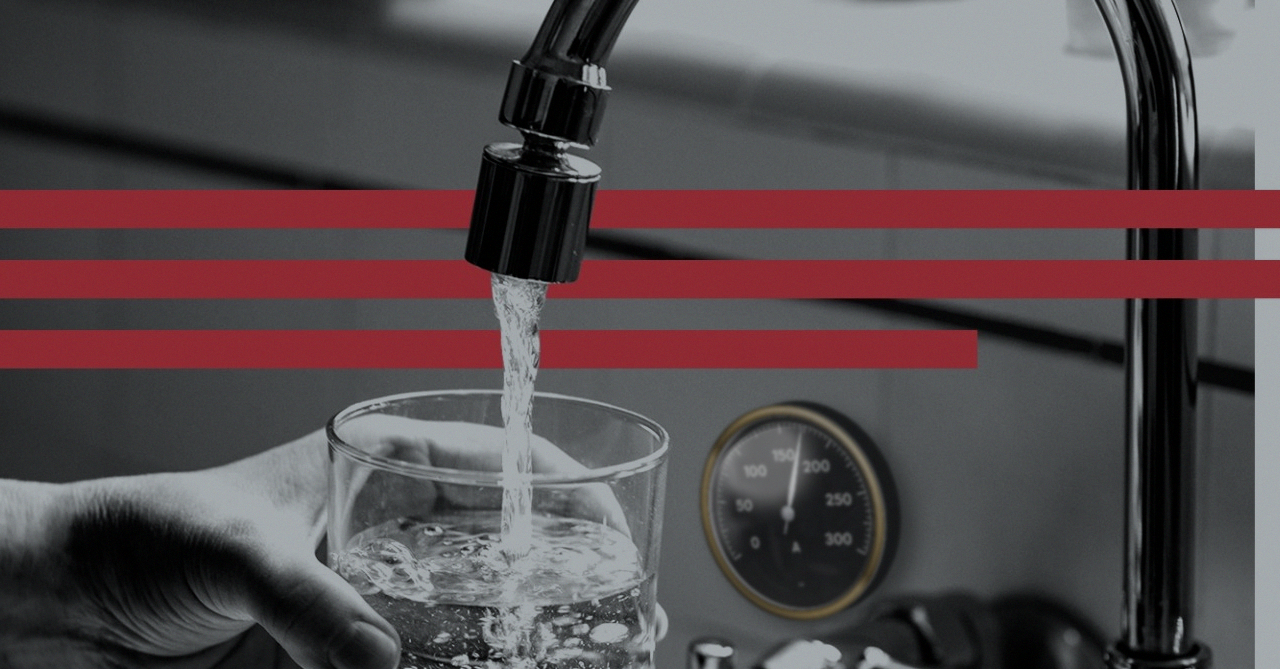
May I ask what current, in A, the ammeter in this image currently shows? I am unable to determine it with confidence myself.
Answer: 175 A
